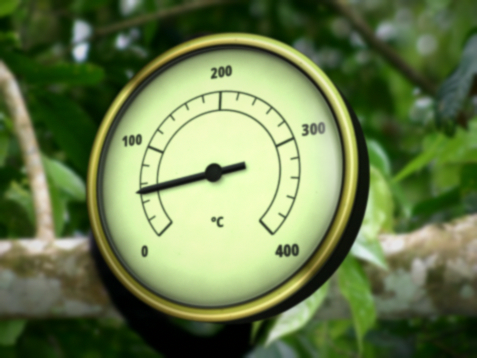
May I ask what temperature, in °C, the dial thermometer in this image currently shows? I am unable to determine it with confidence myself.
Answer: 50 °C
